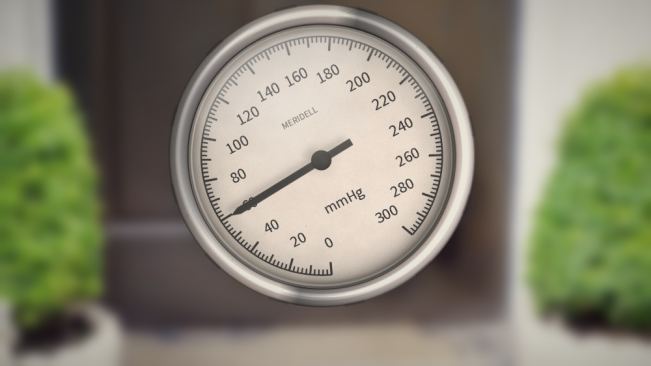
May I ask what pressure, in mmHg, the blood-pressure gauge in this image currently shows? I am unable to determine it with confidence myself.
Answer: 60 mmHg
